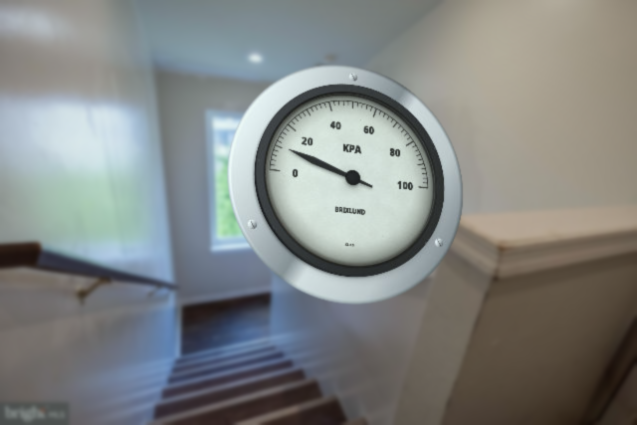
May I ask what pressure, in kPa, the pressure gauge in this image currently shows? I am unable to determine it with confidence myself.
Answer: 10 kPa
